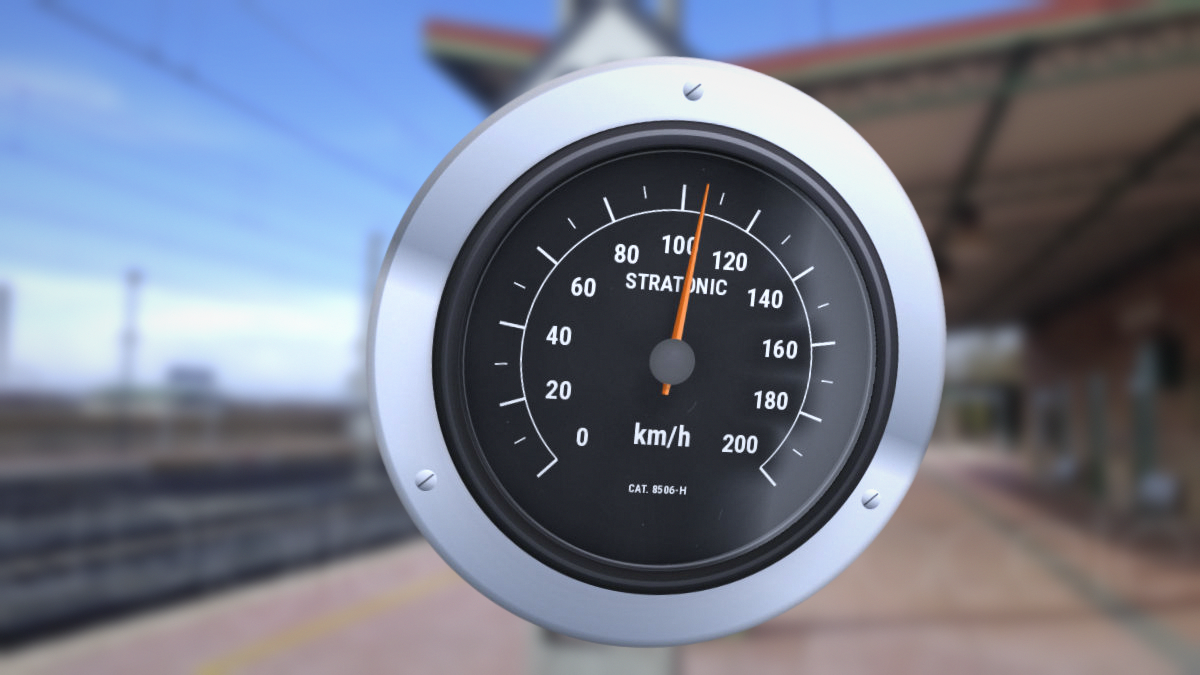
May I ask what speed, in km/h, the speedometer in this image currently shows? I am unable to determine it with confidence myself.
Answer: 105 km/h
